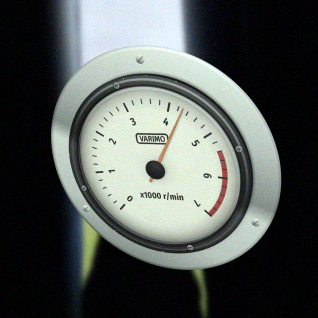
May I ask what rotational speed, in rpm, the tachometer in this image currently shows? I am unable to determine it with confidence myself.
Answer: 4300 rpm
